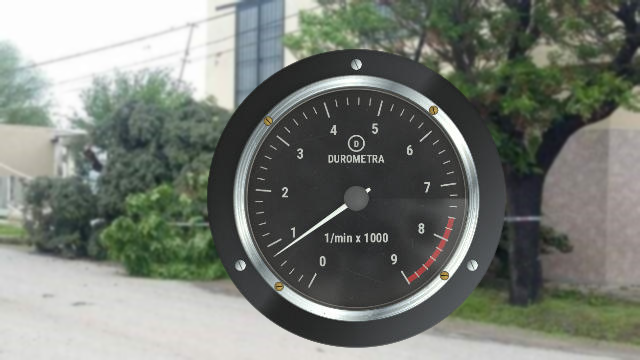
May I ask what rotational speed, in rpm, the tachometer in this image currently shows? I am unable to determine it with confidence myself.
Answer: 800 rpm
